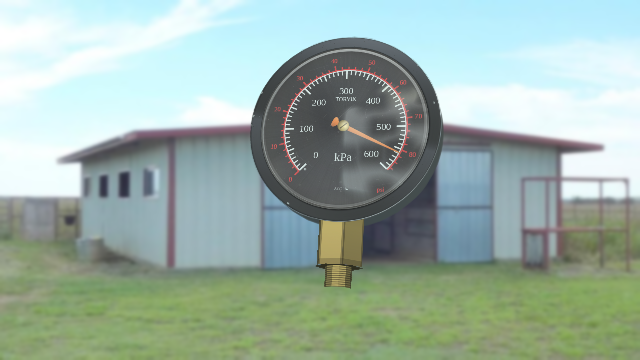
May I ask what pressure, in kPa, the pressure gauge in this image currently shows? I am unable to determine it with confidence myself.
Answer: 560 kPa
